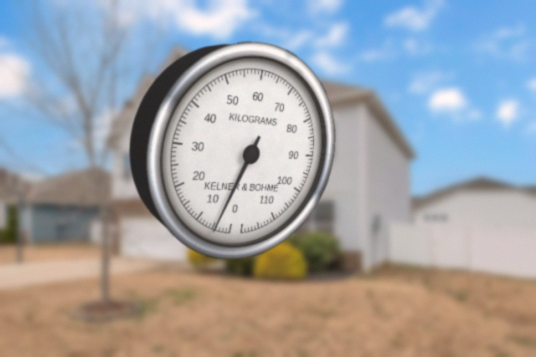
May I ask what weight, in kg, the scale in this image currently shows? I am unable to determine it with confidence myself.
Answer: 5 kg
